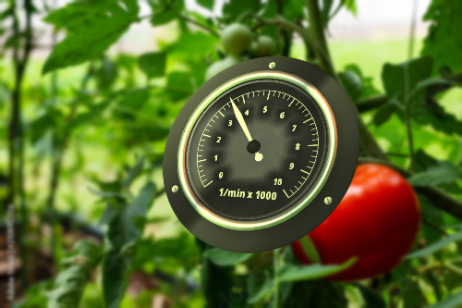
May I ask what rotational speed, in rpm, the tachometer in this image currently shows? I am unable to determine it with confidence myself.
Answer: 3600 rpm
